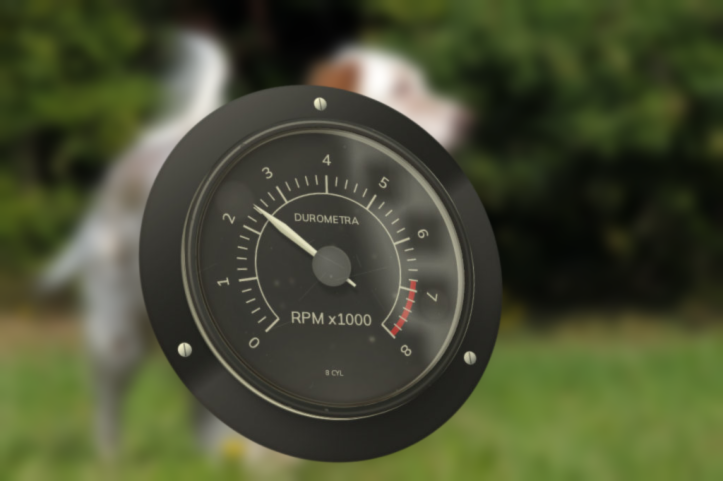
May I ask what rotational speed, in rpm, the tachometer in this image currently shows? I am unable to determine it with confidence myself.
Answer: 2400 rpm
